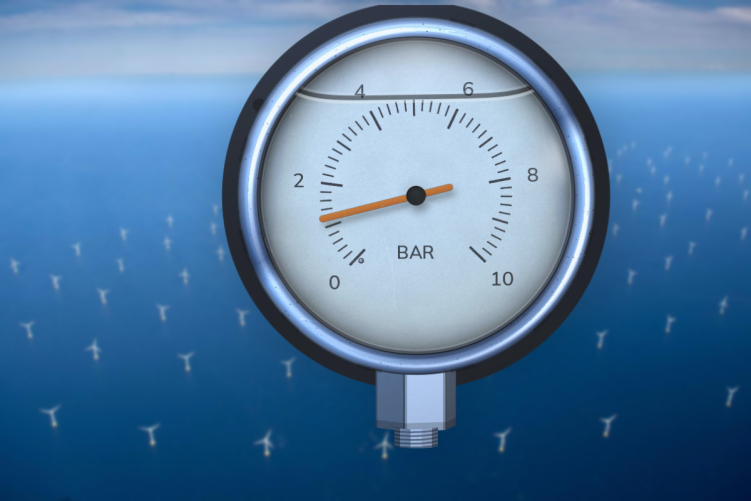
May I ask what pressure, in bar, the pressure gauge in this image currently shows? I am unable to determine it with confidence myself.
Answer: 1.2 bar
